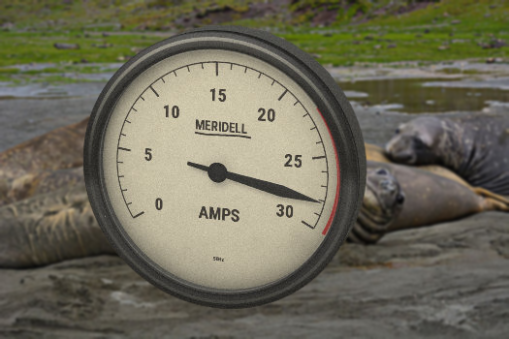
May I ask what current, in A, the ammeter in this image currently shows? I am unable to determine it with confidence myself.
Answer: 28 A
